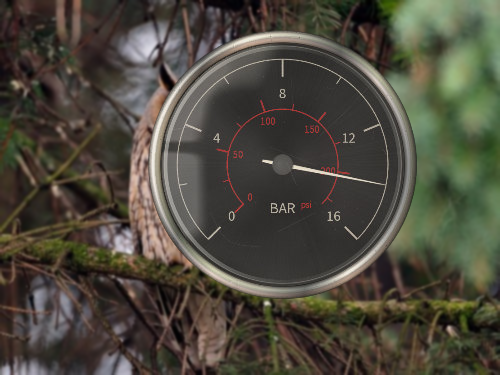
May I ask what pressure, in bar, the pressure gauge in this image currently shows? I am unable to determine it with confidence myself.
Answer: 14 bar
